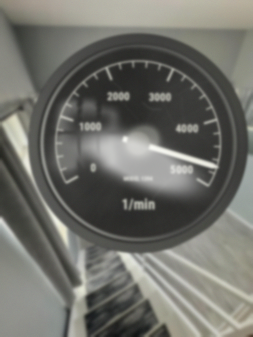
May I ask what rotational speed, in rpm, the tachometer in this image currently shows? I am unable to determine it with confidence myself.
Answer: 4700 rpm
